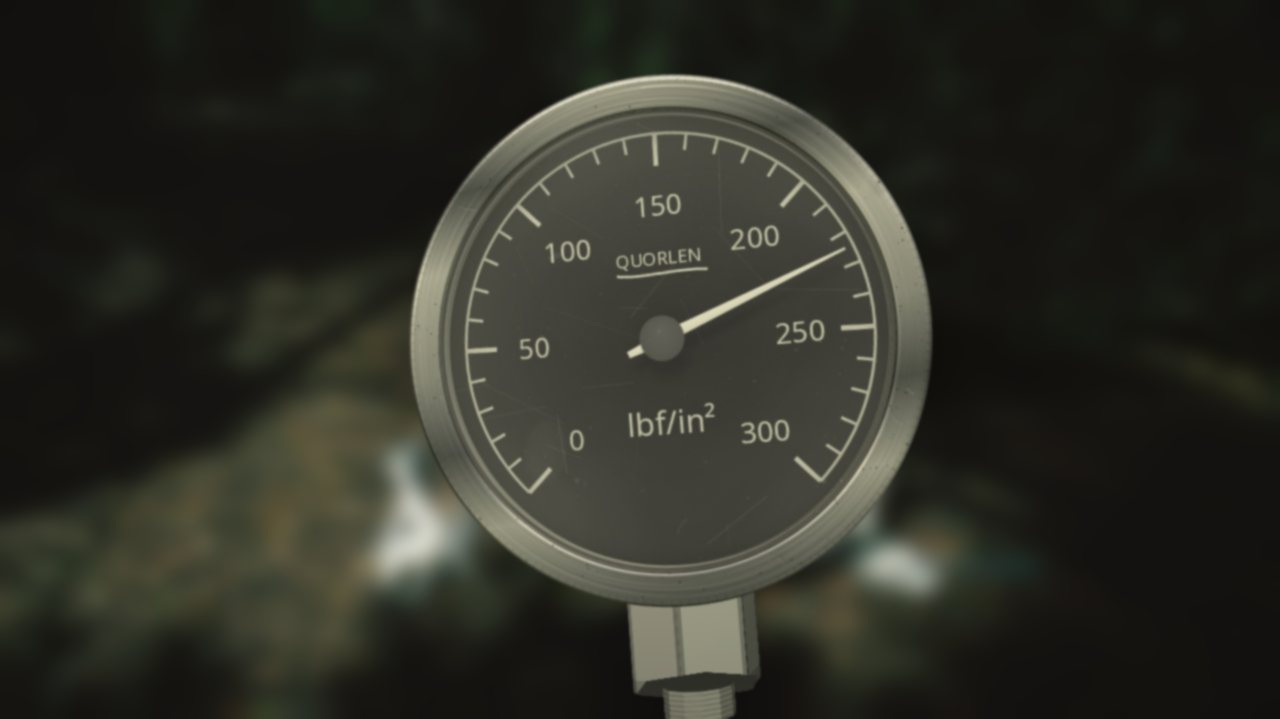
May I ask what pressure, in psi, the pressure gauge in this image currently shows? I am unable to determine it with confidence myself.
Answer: 225 psi
